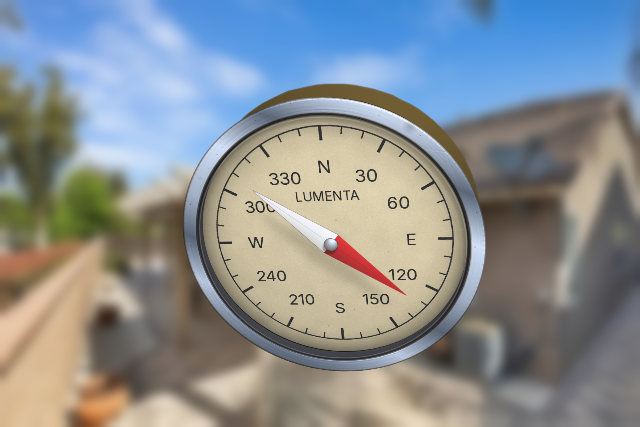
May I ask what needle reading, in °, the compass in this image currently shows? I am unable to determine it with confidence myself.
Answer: 130 °
